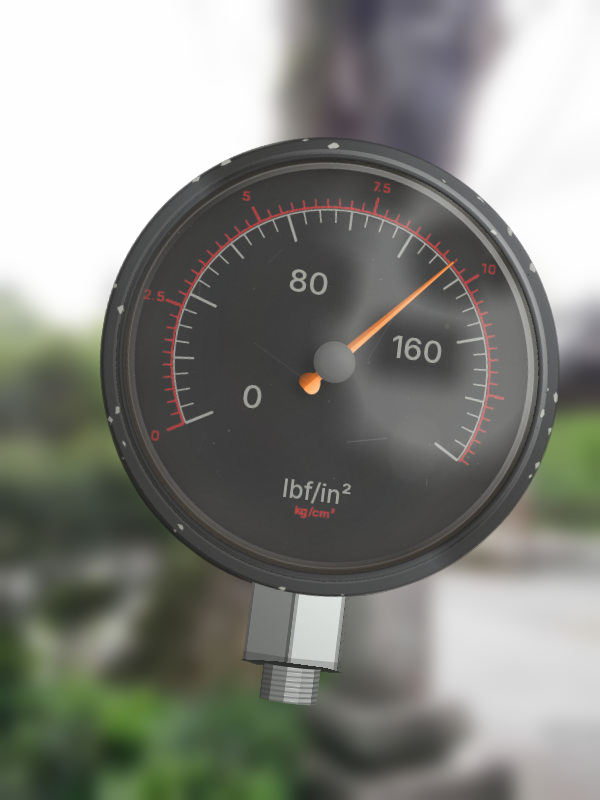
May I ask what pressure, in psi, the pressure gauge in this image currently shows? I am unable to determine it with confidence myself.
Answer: 135 psi
